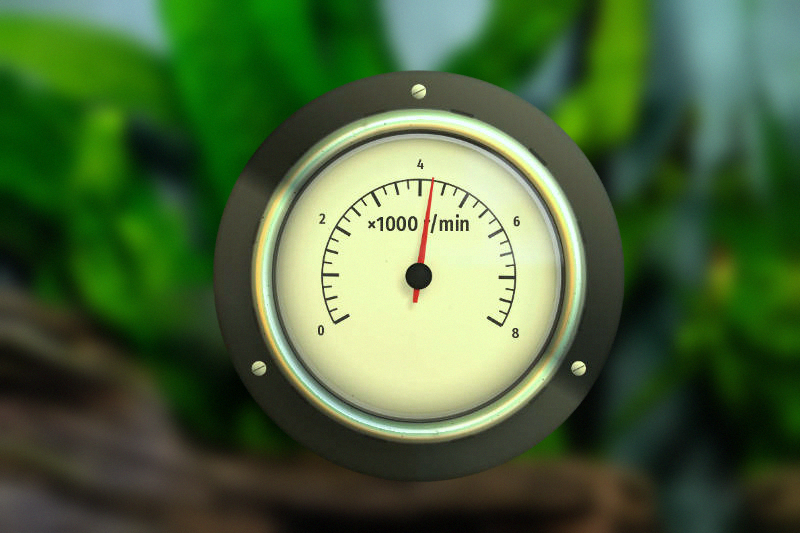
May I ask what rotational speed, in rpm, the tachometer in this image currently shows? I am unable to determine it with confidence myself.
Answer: 4250 rpm
